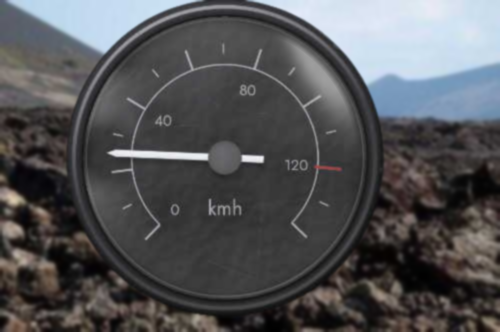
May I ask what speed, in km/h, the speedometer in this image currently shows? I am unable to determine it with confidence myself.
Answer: 25 km/h
